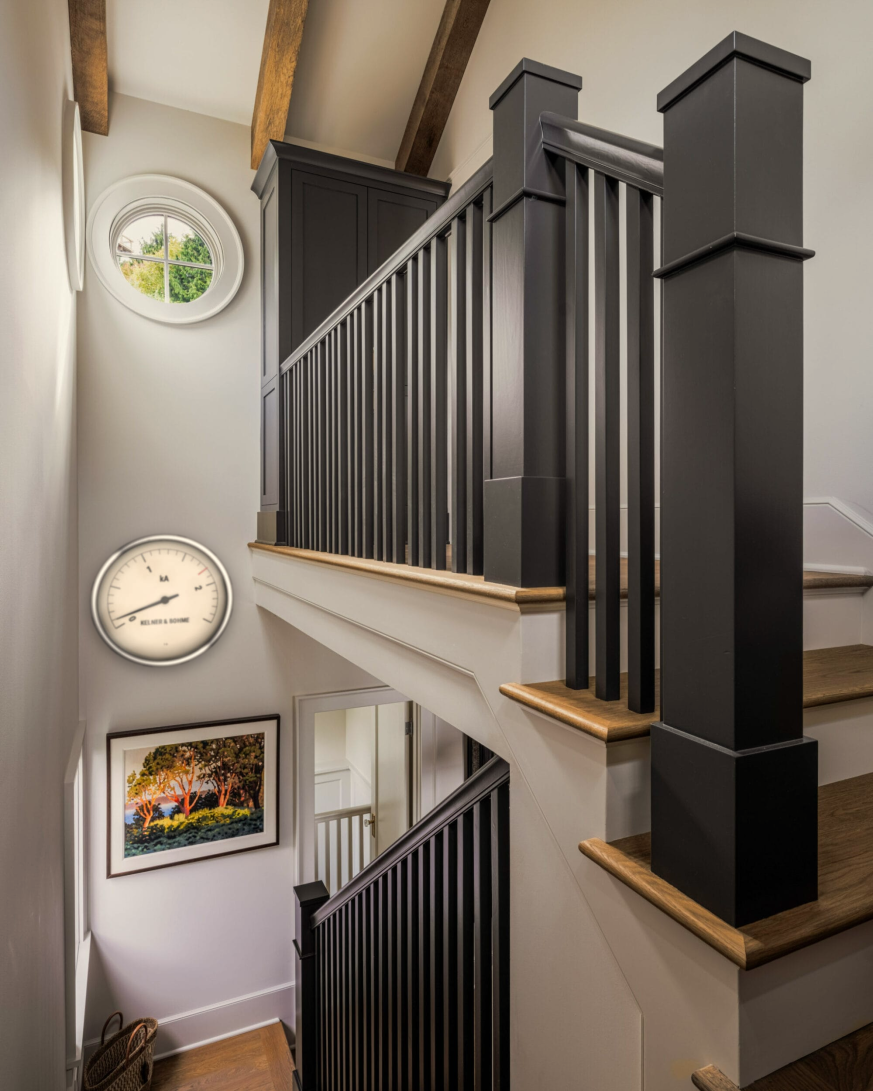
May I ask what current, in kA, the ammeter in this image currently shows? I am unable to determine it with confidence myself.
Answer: 0.1 kA
